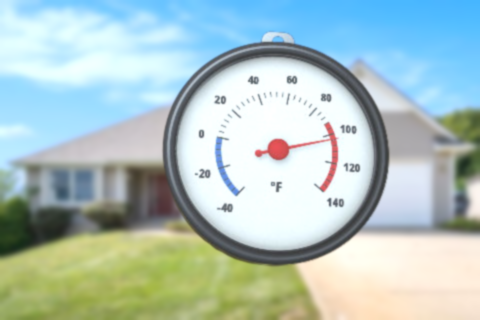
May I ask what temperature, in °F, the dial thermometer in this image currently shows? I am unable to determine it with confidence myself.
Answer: 104 °F
